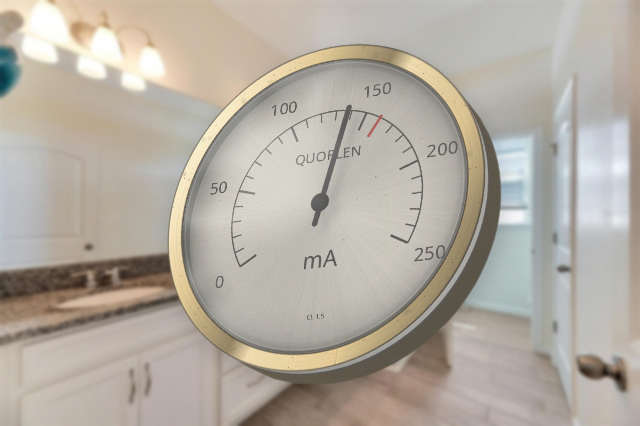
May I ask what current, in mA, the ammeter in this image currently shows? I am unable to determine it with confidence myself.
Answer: 140 mA
